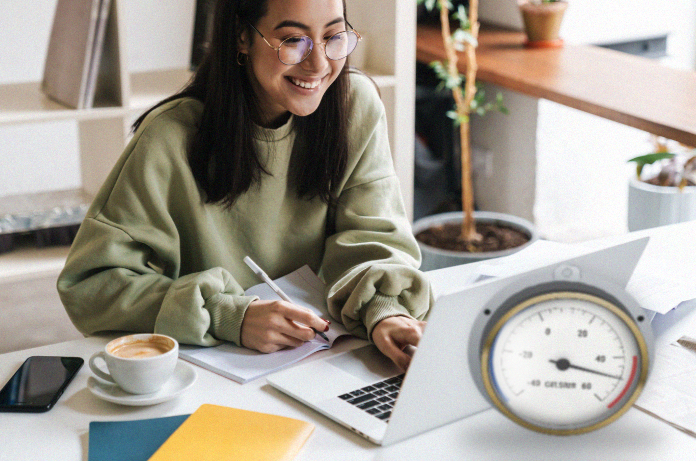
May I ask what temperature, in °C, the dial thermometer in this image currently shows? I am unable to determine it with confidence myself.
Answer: 48 °C
